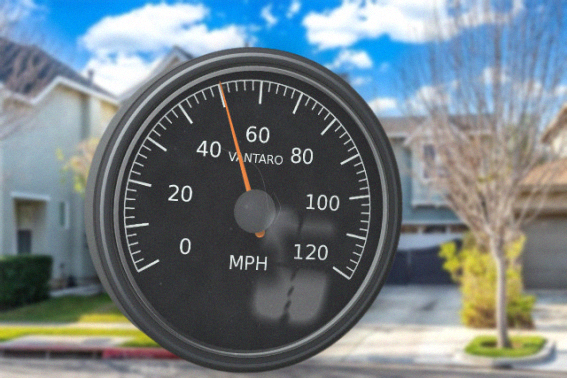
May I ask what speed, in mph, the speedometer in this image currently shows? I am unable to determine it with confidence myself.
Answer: 50 mph
